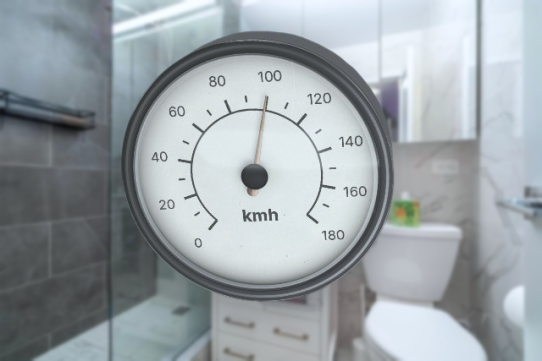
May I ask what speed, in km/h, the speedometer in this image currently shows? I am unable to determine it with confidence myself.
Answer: 100 km/h
